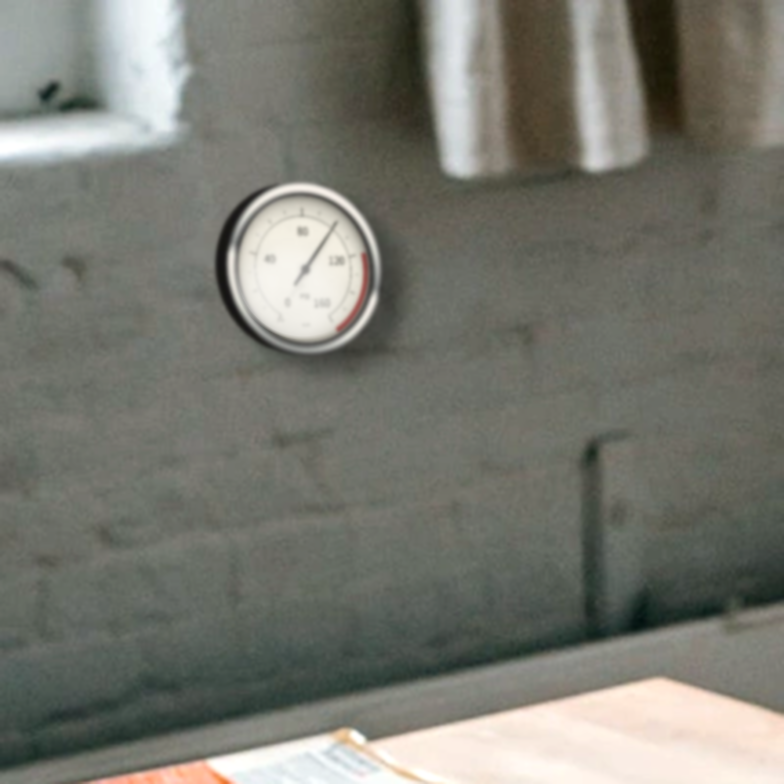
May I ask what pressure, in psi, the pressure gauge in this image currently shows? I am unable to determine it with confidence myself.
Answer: 100 psi
